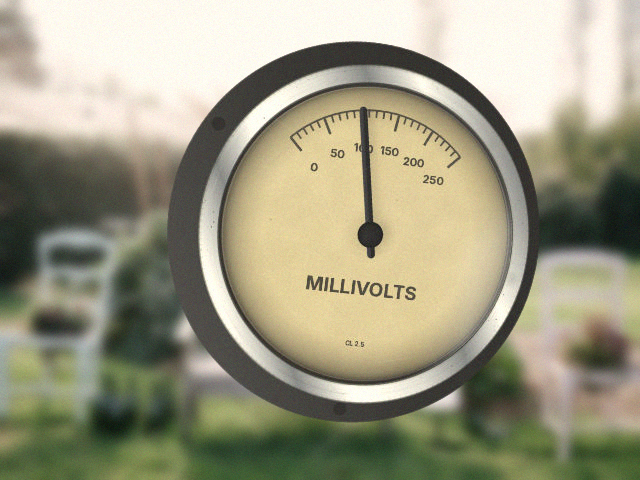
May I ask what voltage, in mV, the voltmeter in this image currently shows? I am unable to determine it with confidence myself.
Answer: 100 mV
